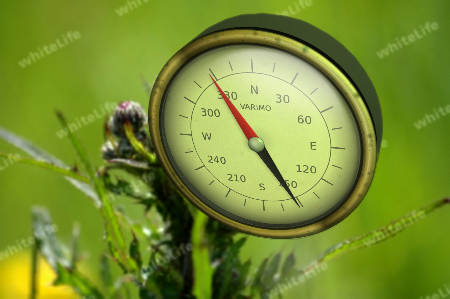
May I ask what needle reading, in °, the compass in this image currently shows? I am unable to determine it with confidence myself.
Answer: 330 °
